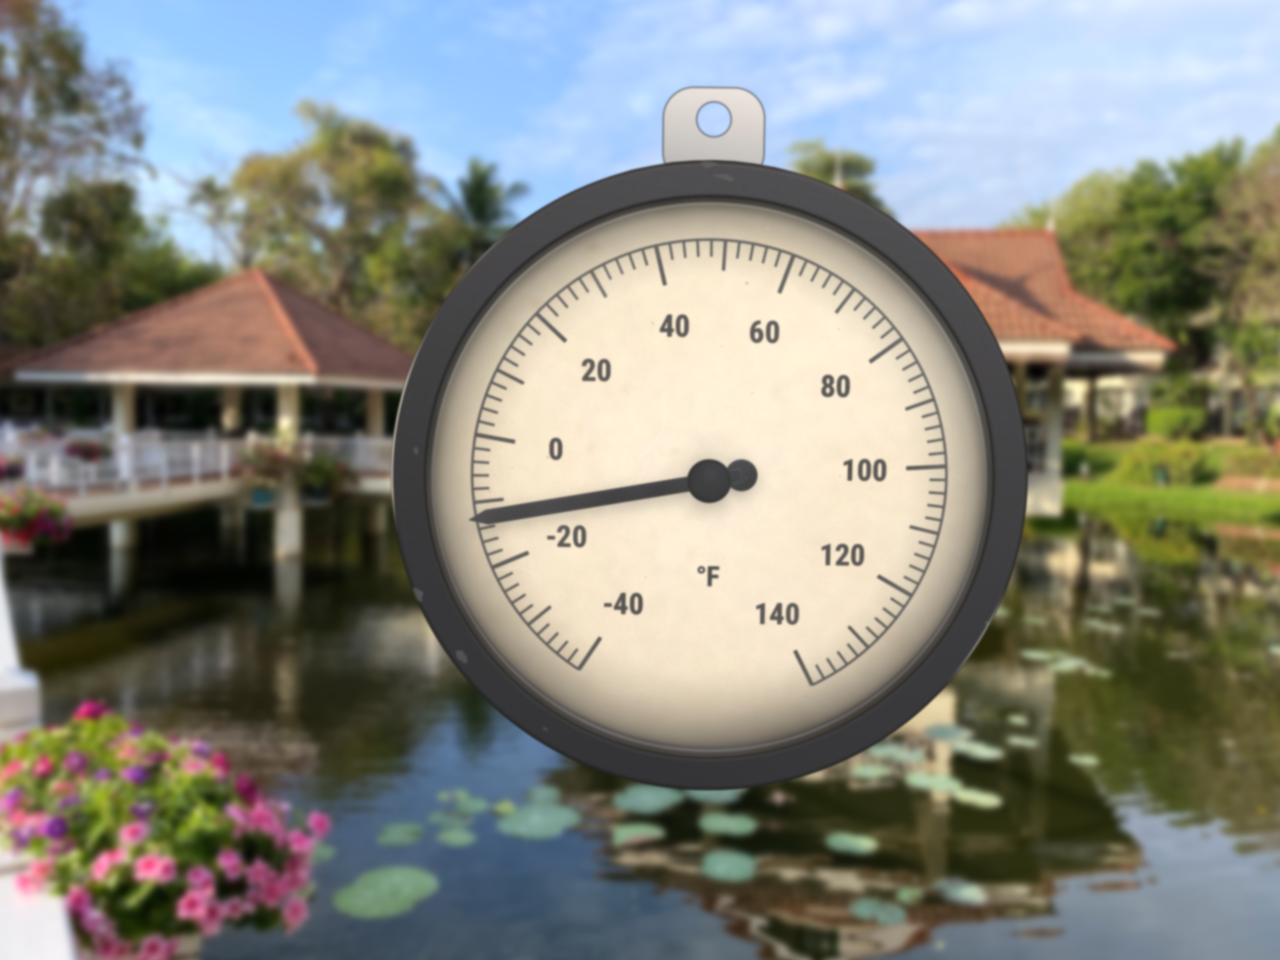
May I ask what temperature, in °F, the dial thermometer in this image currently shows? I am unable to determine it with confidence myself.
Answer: -12 °F
